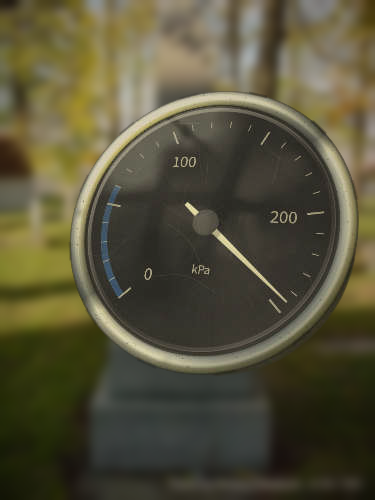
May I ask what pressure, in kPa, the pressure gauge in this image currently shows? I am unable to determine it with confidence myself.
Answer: 245 kPa
